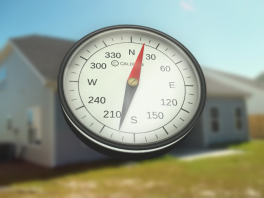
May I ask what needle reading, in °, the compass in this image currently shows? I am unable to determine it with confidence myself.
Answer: 15 °
